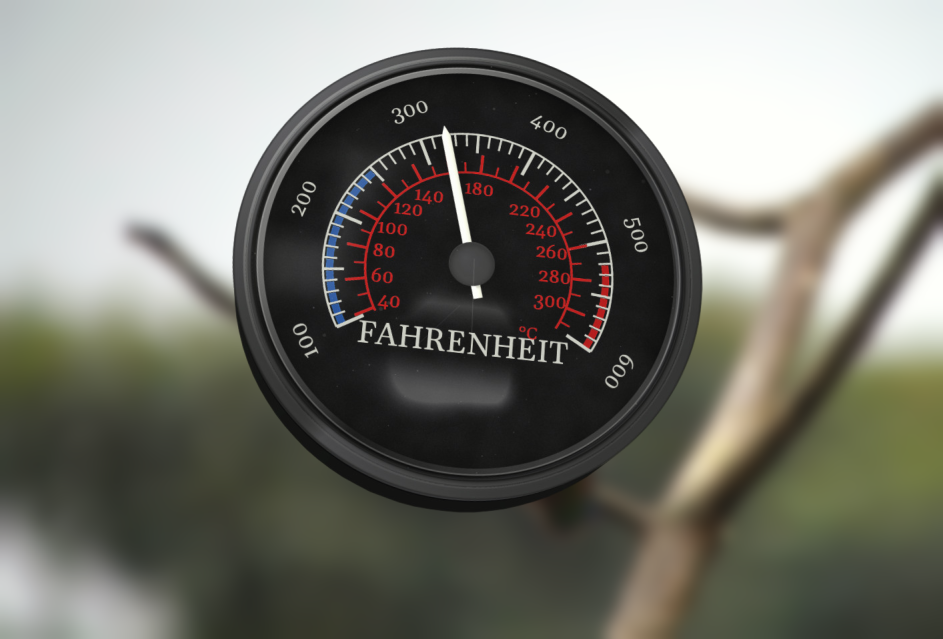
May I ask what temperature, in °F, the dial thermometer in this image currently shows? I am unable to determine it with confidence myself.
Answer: 320 °F
